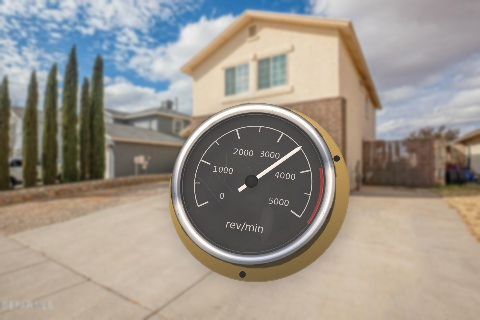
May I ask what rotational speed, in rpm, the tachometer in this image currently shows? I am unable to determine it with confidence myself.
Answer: 3500 rpm
